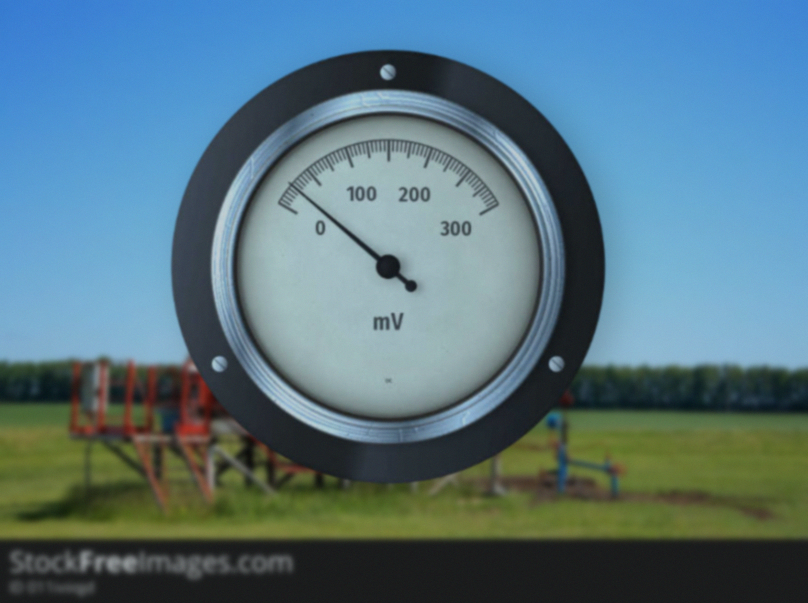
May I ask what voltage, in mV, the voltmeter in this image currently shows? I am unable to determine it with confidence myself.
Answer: 25 mV
